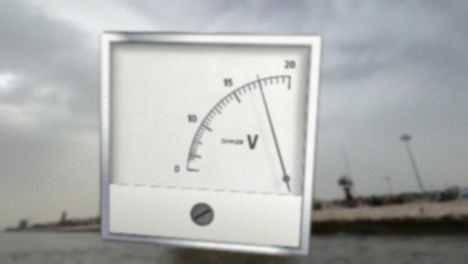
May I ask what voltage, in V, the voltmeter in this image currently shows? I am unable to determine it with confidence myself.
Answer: 17.5 V
